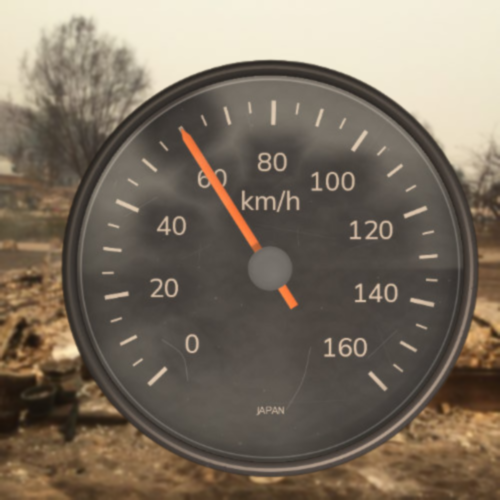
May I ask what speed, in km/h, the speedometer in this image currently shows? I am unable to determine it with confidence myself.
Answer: 60 km/h
